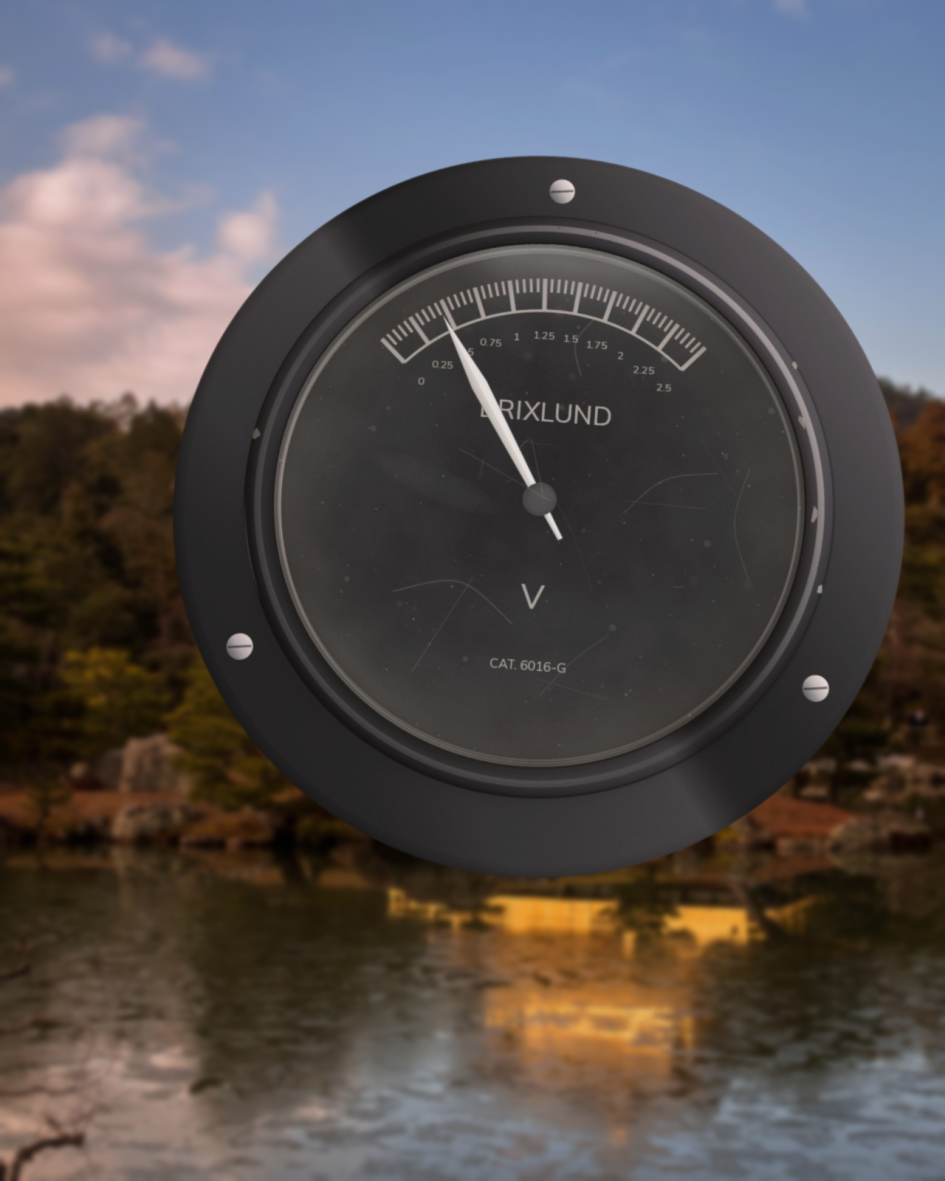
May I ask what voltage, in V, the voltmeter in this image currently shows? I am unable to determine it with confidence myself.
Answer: 0.45 V
